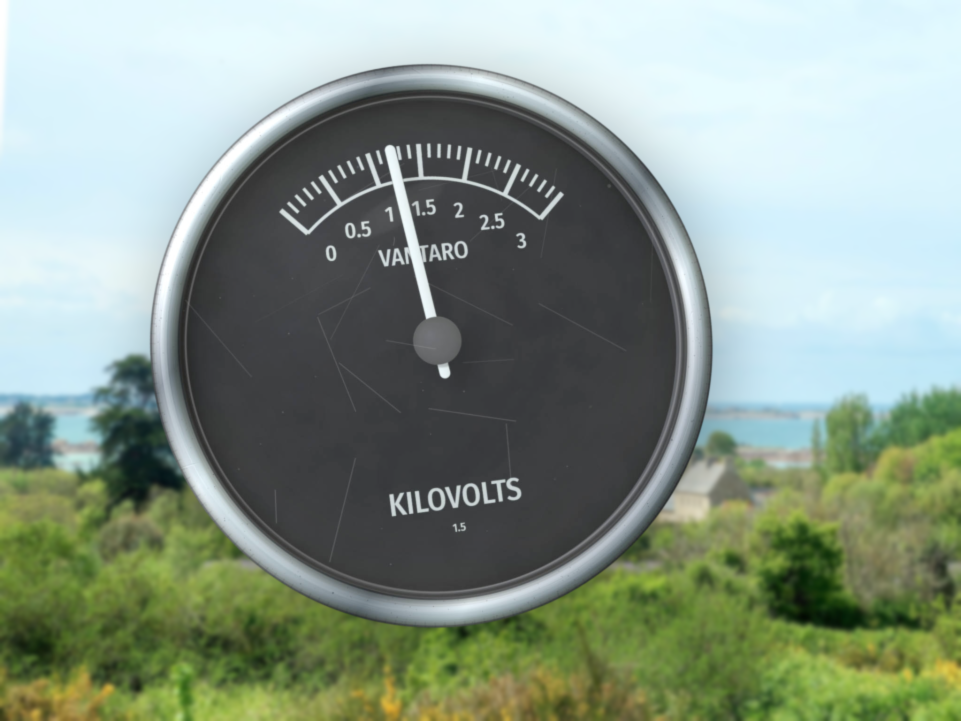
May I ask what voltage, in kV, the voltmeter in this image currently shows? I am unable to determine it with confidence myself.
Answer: 1.2 kV
